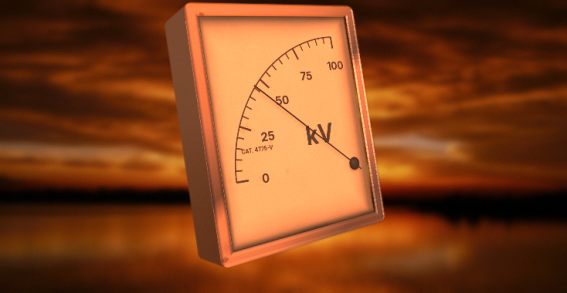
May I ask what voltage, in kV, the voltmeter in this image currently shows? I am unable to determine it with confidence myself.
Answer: 45 kV
